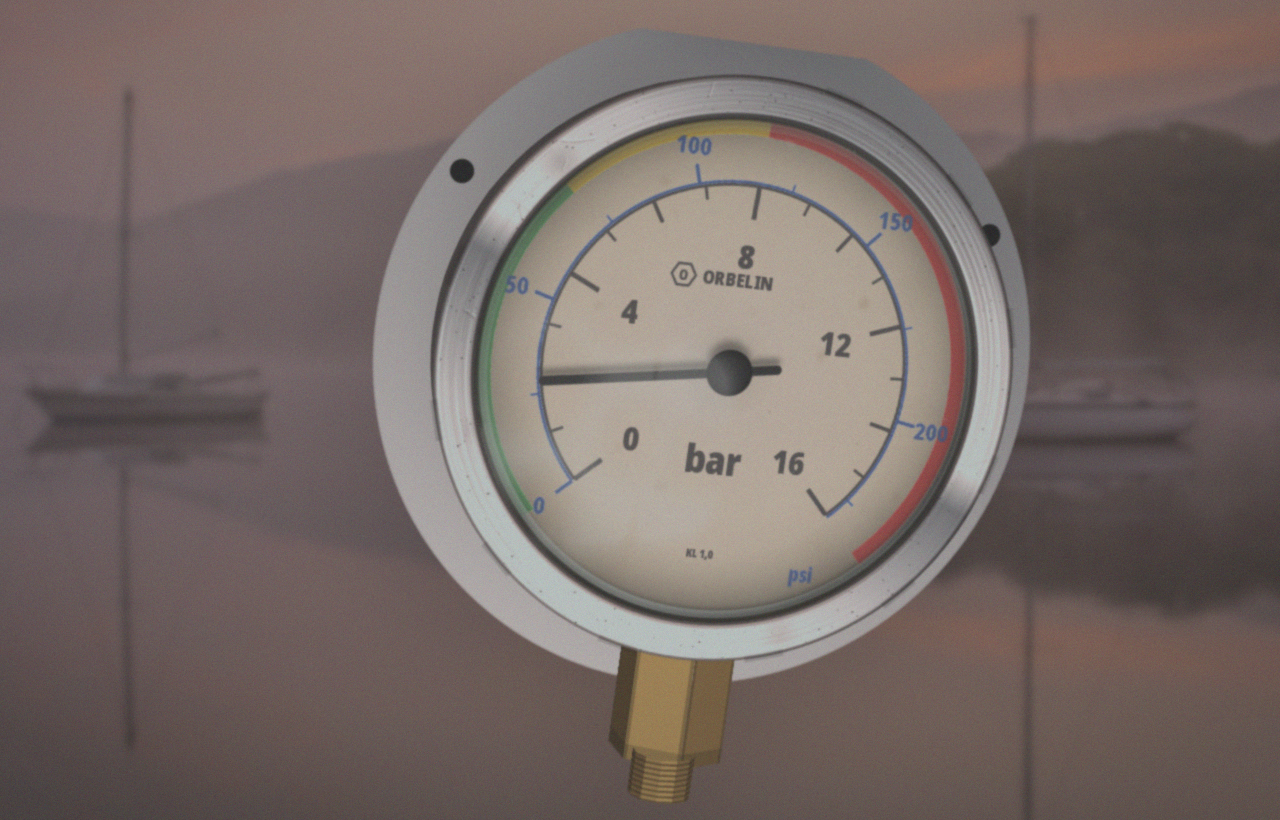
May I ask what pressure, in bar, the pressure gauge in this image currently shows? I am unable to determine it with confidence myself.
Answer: 2 bar
